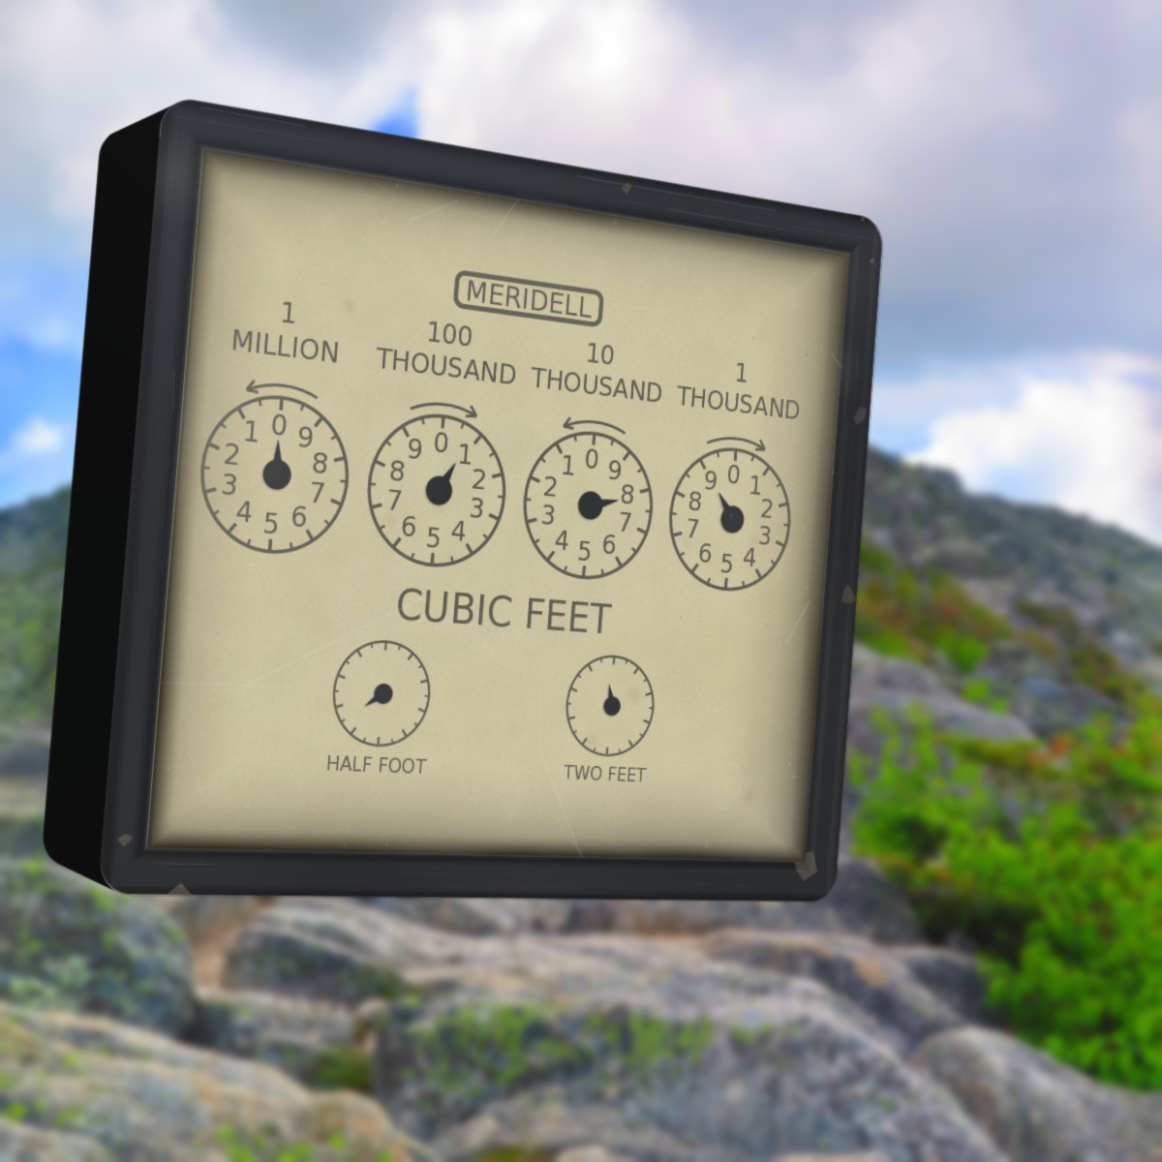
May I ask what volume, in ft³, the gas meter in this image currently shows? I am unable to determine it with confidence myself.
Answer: 7900 ft³
